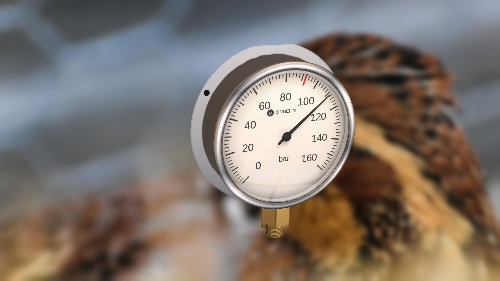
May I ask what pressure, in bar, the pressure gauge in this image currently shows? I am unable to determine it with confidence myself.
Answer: 110 bar
